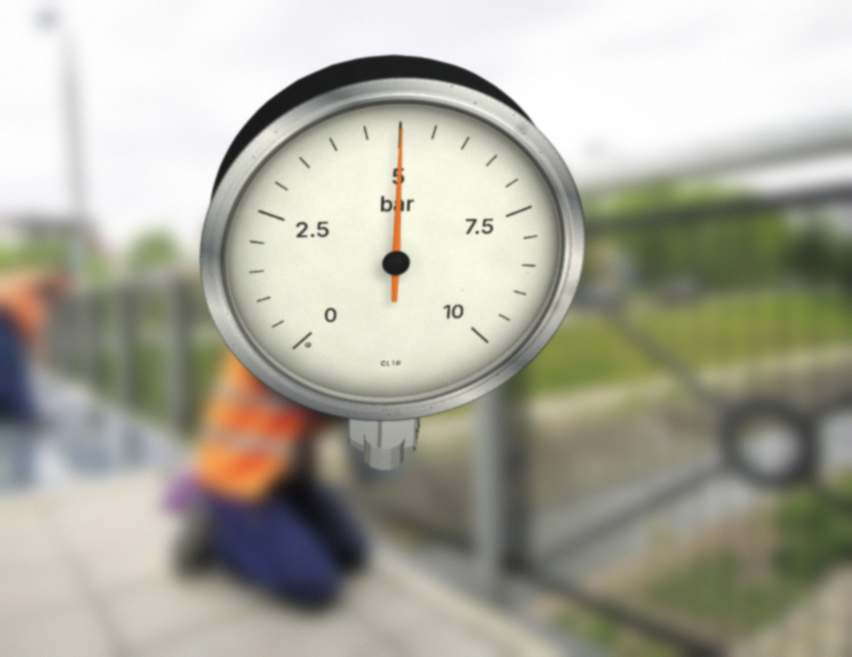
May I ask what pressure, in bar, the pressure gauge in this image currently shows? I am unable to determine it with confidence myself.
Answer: 5 bar
